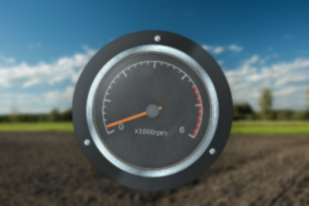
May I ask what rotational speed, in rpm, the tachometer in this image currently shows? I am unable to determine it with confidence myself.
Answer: 200 rpm
